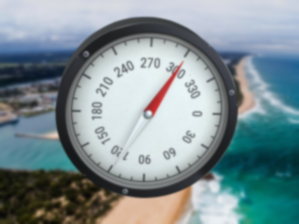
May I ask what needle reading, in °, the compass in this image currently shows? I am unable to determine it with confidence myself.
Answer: 300 °
